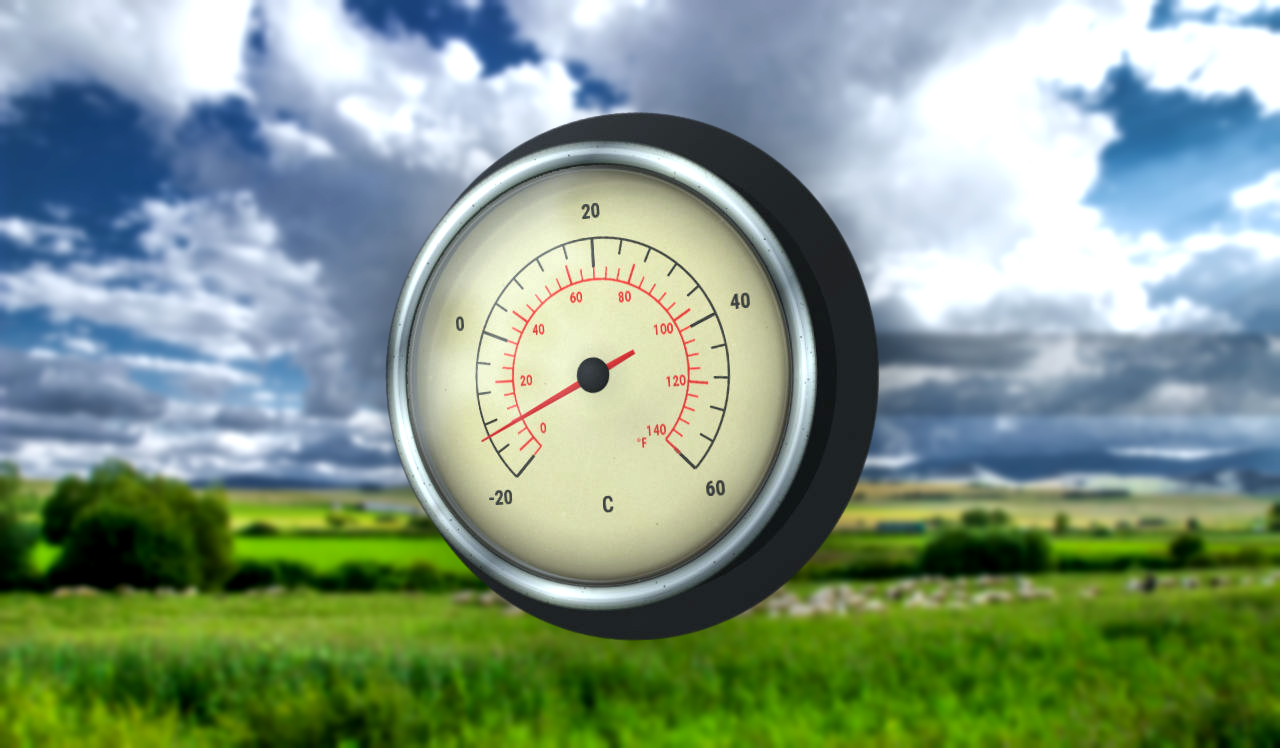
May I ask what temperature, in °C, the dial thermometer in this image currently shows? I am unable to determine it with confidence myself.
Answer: -14 °C
